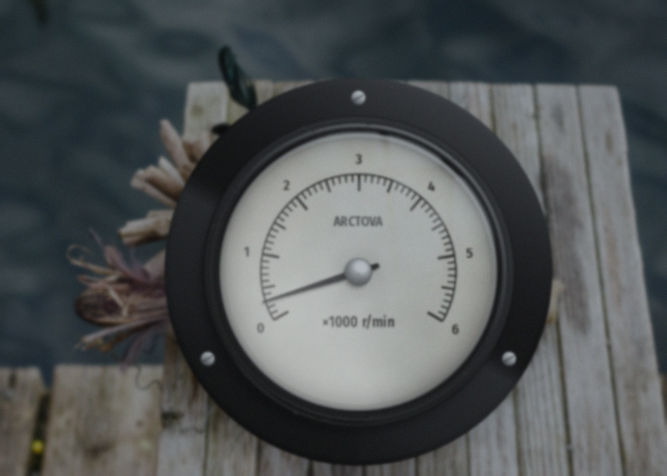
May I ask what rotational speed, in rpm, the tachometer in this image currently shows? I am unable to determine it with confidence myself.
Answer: 300 rpm
